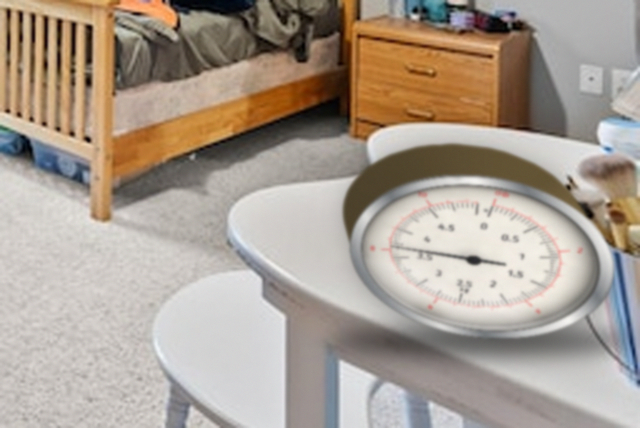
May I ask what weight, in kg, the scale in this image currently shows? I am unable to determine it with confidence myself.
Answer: 3.75 kg
